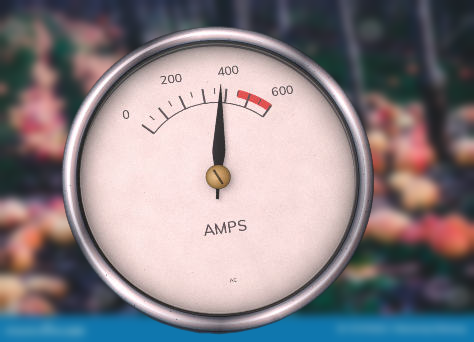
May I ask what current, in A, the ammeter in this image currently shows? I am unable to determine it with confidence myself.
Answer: 375 A
